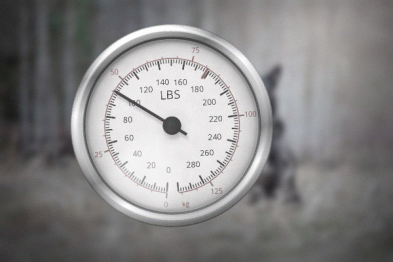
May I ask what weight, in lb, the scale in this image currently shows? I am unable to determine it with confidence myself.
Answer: 100 lb
